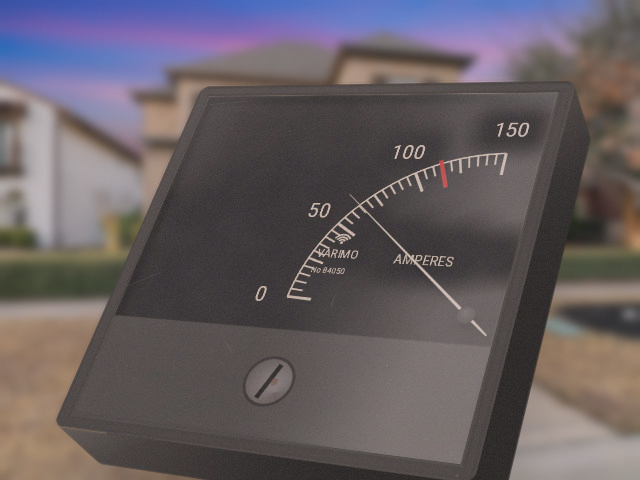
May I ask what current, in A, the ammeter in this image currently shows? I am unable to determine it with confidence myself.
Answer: 65 A
